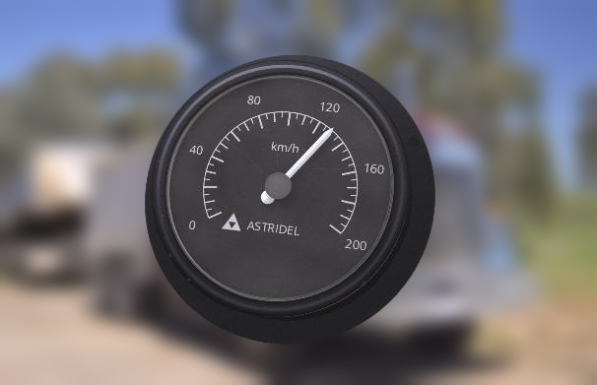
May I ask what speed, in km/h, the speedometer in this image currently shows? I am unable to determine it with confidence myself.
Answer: 130 km/h
